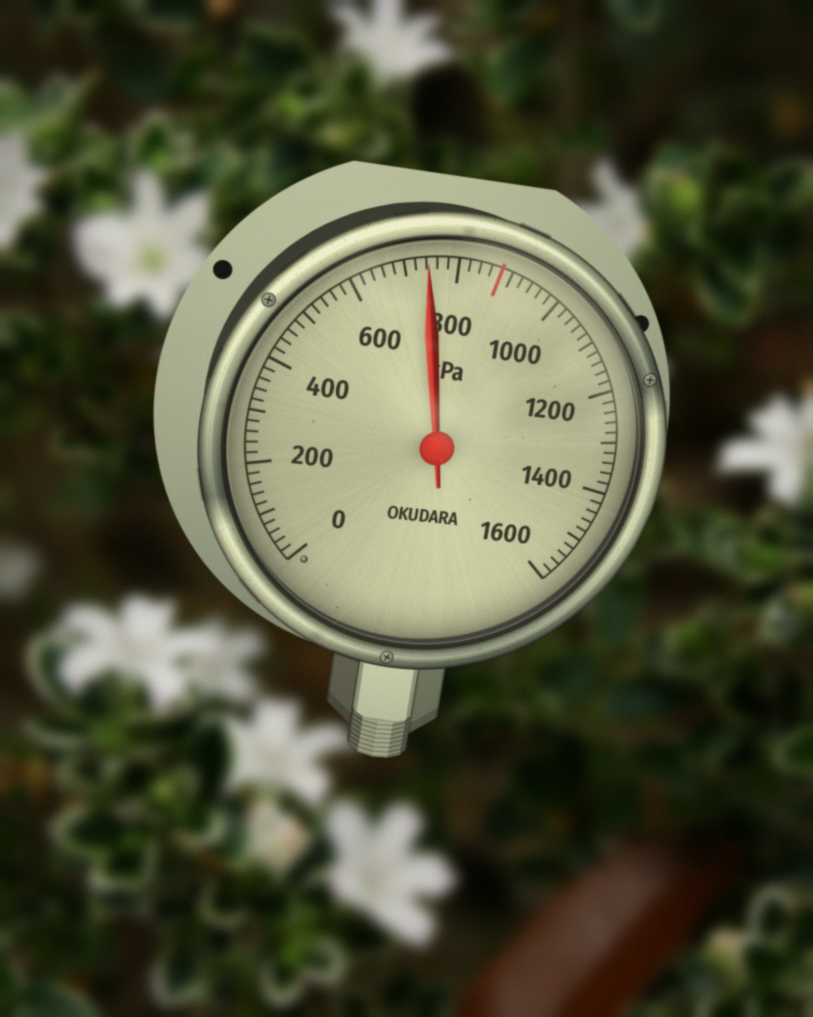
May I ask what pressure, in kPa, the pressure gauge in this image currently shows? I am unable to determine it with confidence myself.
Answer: 740 kPa
